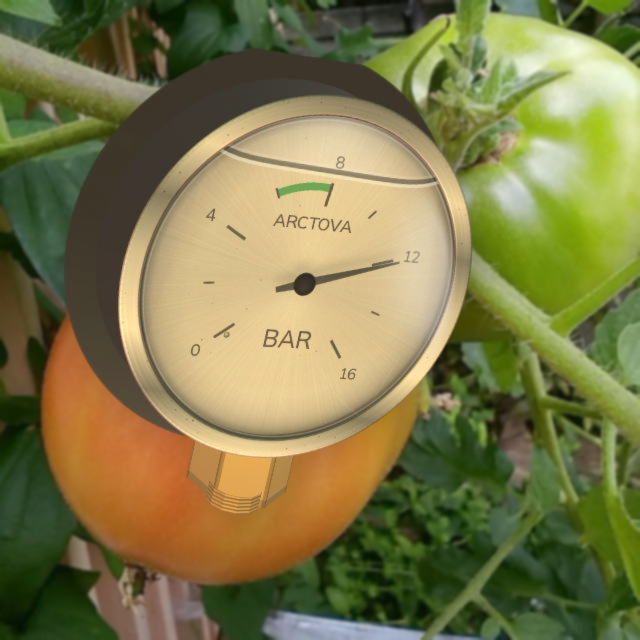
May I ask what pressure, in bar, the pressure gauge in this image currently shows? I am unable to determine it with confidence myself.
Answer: 12 bar
